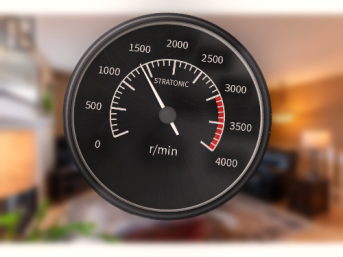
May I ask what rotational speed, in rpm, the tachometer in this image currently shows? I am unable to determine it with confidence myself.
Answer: 1400 rpm
